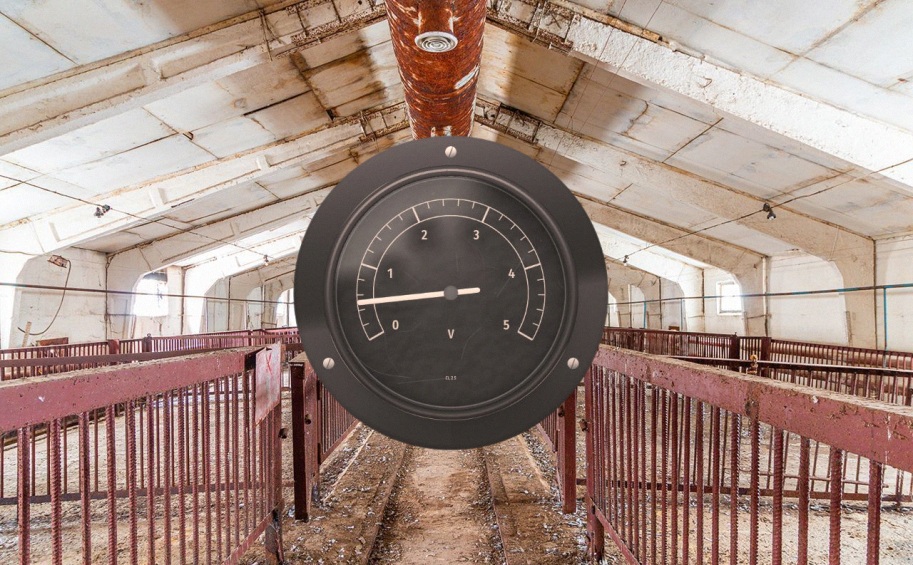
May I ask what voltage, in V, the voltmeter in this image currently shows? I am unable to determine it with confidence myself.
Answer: 0.5 V
